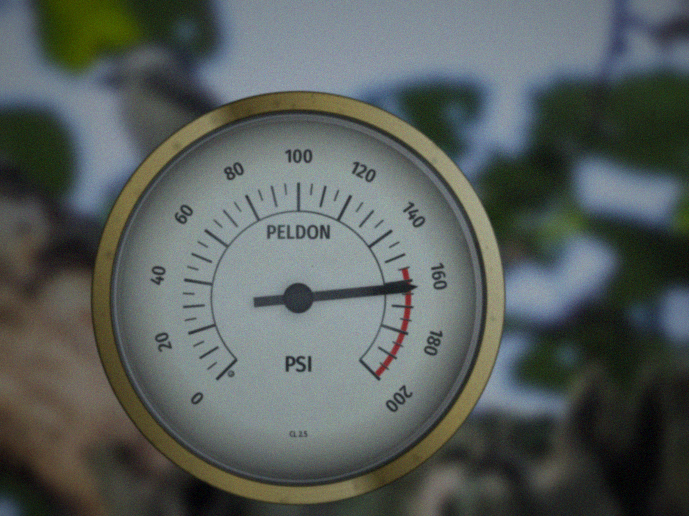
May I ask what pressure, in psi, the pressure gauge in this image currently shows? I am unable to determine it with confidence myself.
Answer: 162.5 psi
